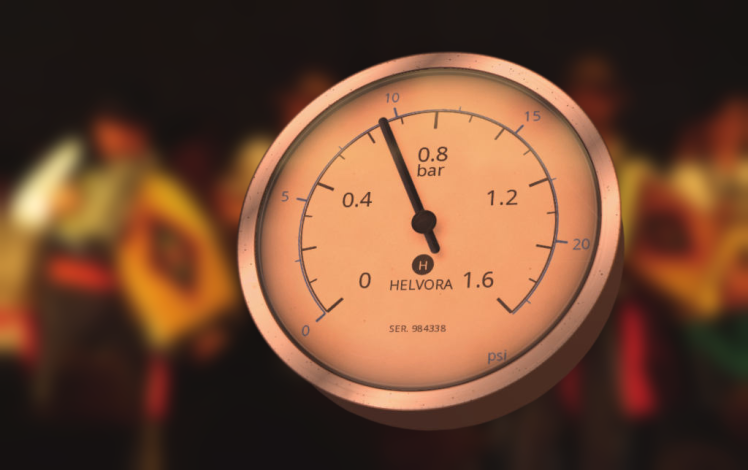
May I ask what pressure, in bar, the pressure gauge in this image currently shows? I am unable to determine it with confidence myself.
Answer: 0.65 bar
